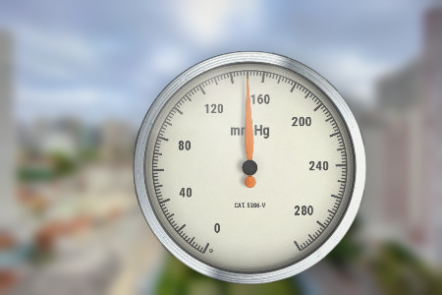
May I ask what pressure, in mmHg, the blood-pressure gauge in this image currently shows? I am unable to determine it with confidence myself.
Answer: 150 mmHg
